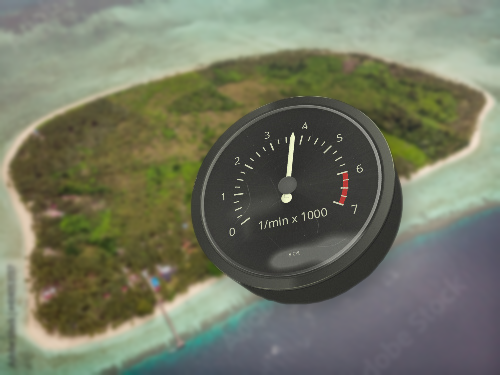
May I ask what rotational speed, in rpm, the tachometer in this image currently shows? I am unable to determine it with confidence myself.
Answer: 3750 rpm
